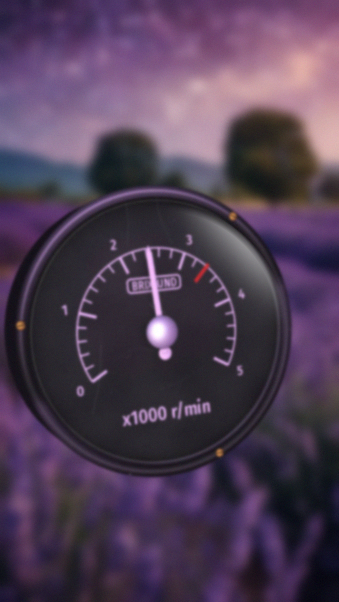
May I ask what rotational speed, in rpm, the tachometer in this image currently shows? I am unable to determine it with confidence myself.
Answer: 2400 rpm
